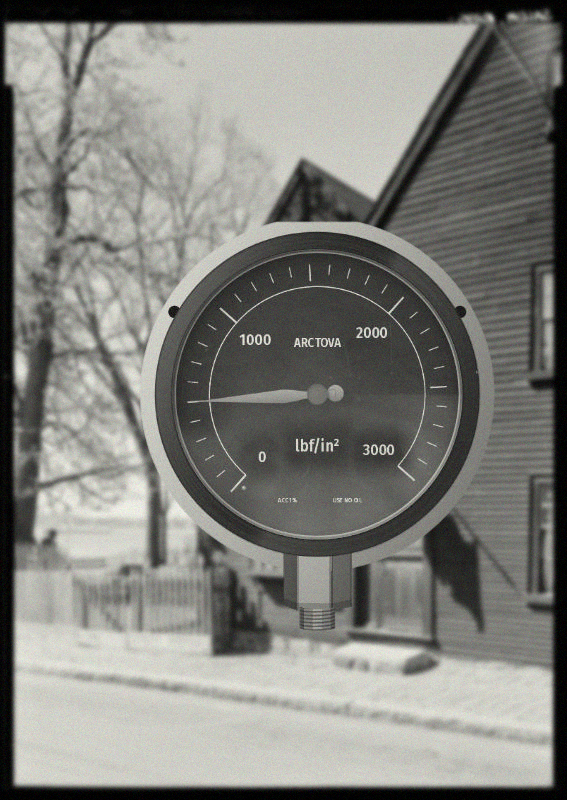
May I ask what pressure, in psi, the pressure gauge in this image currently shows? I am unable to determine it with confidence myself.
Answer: 500 psi
